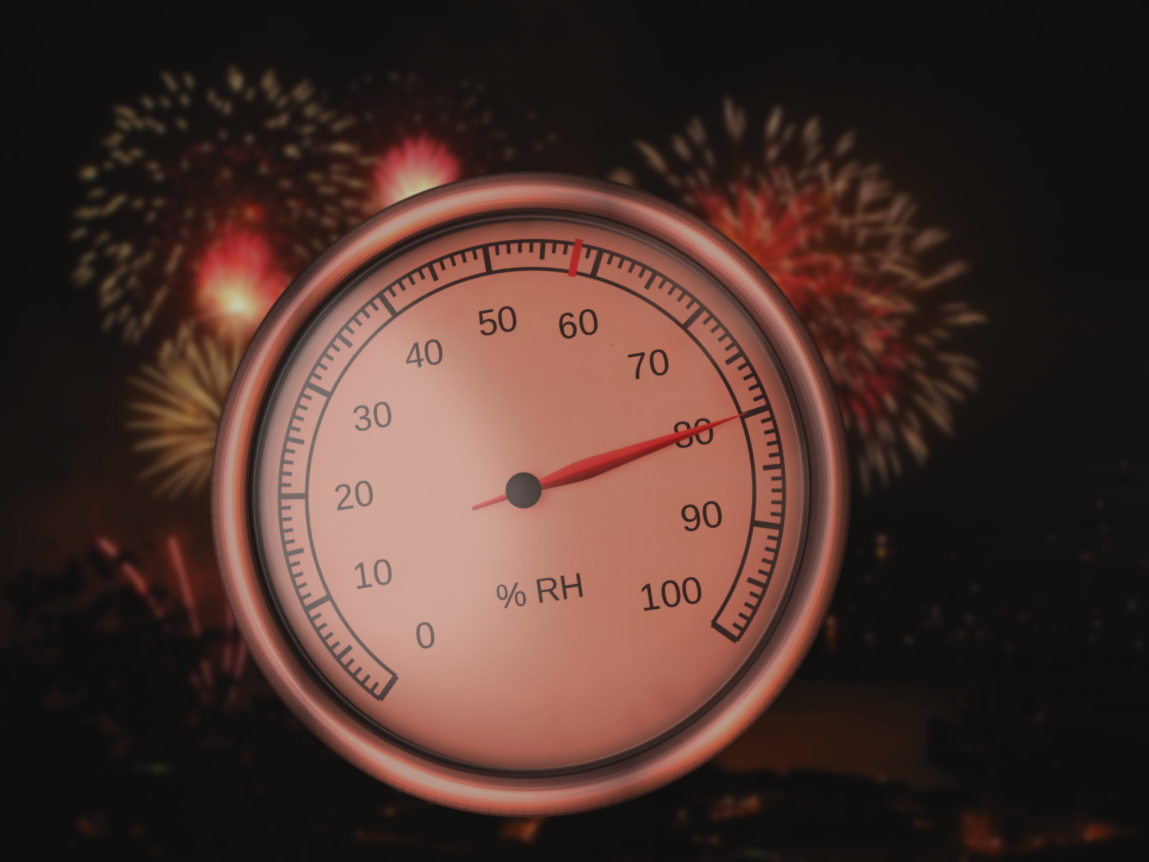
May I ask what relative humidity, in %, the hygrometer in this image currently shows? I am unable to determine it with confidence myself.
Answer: 80 %
